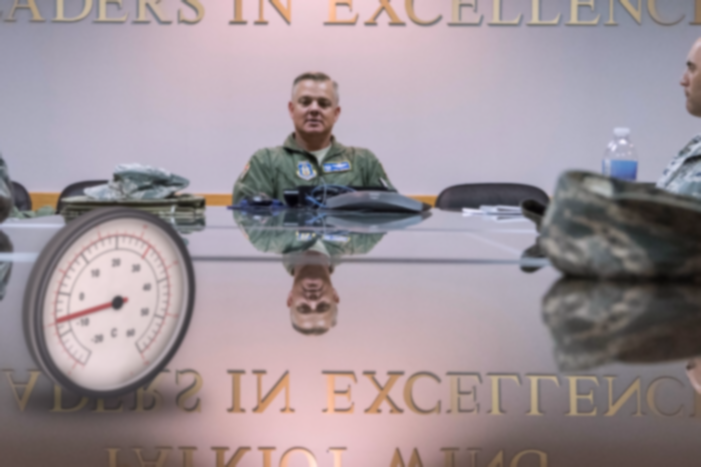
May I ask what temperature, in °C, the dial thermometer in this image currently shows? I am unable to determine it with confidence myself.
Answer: -6 °C
